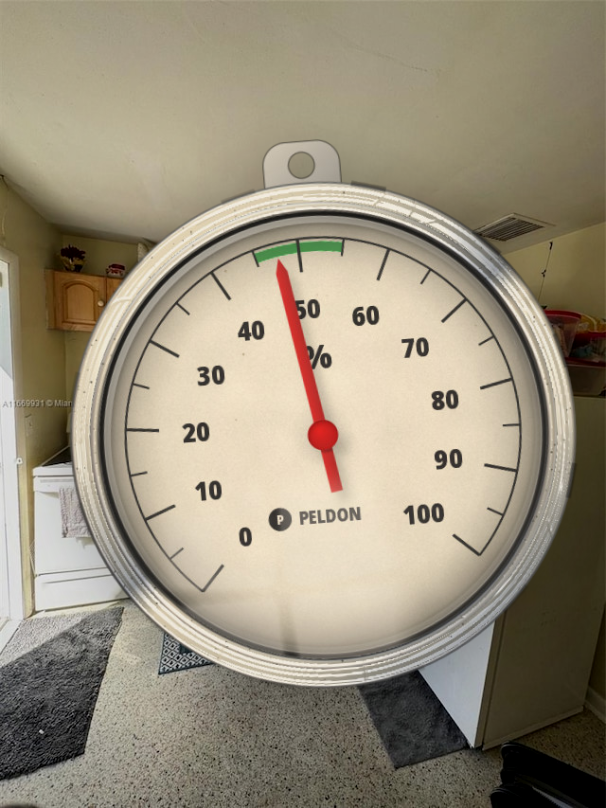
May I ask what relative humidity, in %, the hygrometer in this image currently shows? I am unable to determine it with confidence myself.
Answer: 47.5 %
